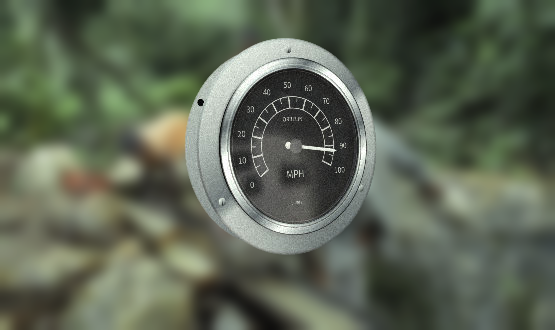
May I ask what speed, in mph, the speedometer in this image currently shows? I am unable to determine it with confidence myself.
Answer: 92.5 mph
